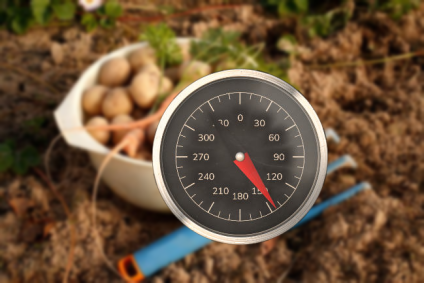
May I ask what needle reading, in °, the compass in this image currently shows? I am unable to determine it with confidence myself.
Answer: 145 °
